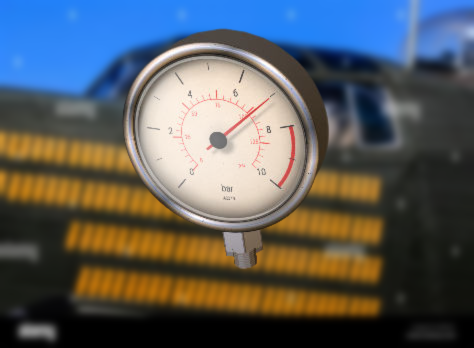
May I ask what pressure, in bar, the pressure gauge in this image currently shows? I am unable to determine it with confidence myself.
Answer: 7 bar
